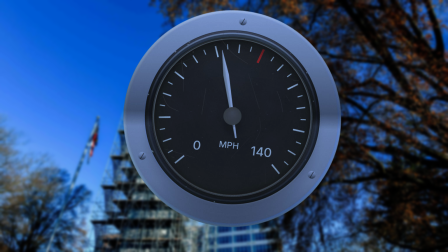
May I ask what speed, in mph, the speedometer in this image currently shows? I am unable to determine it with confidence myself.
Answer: 62.5 mph
